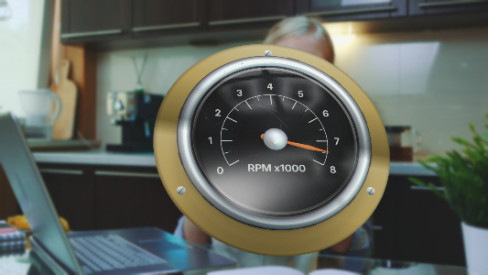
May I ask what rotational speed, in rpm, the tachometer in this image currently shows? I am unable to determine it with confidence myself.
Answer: 7500 rpm
